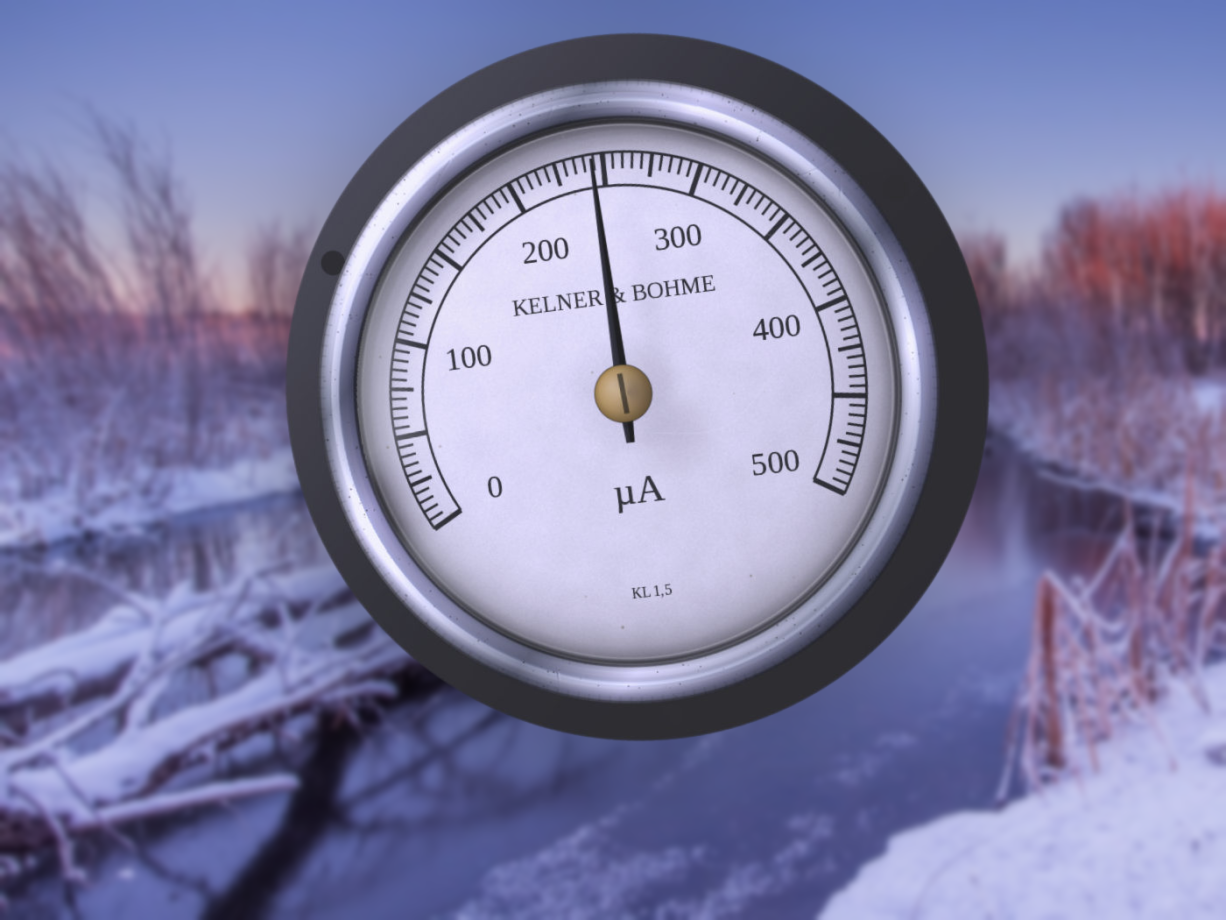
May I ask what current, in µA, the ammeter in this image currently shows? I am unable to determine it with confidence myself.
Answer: 245 µA
